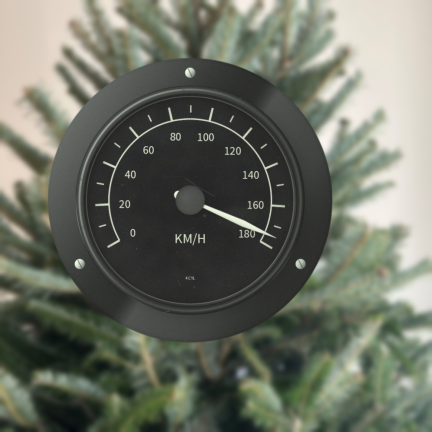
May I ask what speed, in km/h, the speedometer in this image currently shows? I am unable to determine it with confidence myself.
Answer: 175 km/h
